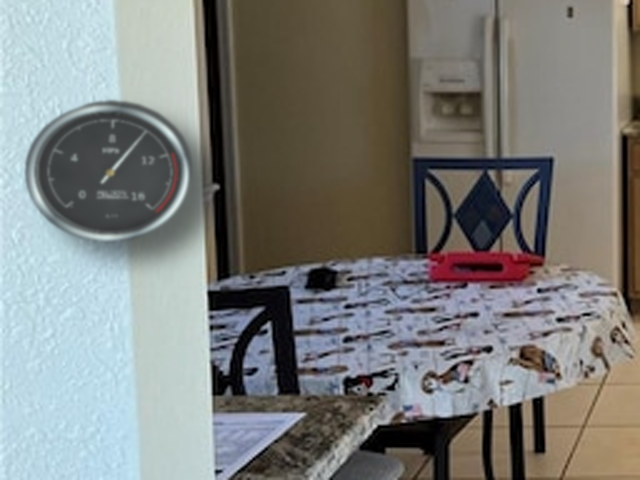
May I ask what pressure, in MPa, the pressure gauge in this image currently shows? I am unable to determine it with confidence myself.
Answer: 10 MPa
